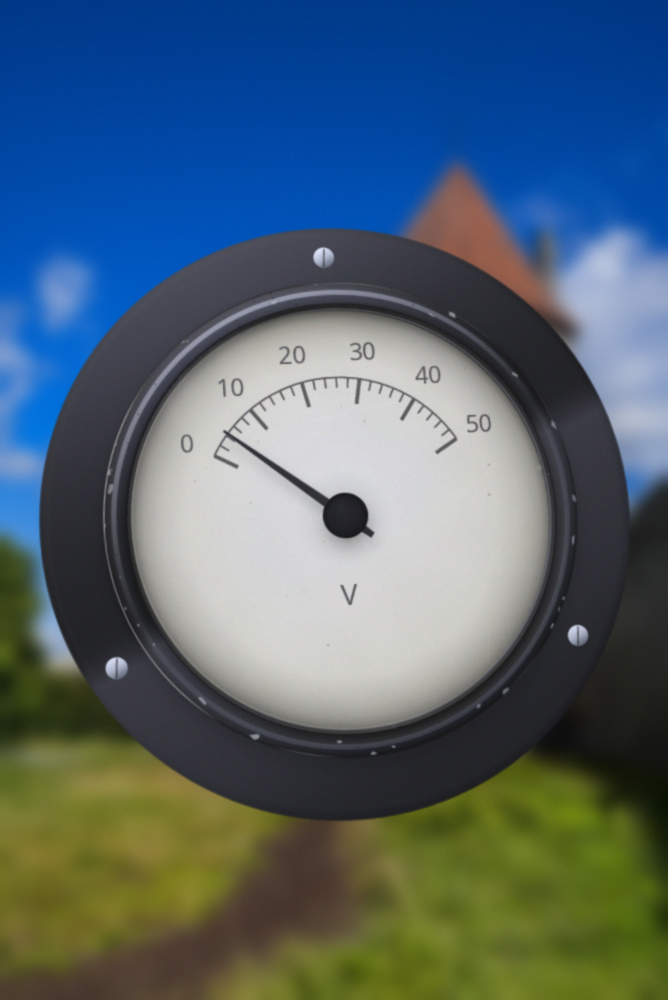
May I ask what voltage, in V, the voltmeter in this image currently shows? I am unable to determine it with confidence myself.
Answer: 4 V
